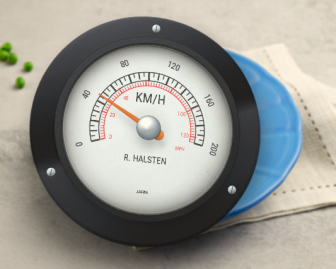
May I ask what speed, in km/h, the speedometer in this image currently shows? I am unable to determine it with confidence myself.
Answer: 45 km/h
